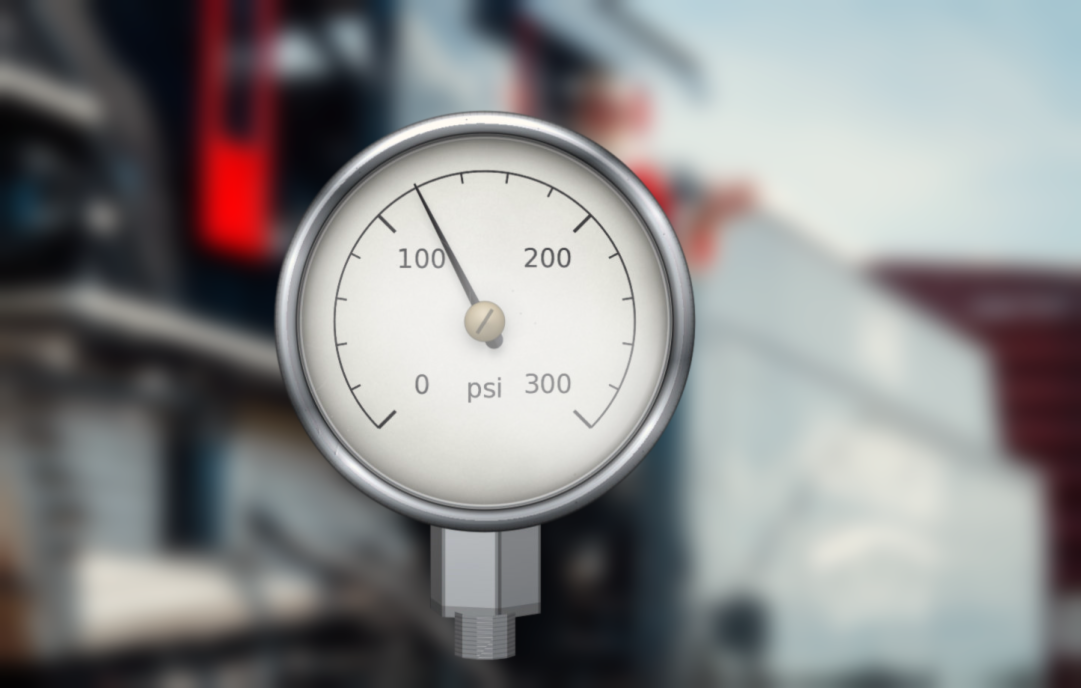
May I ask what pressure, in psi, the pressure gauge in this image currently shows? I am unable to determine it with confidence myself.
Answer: 120 psi
